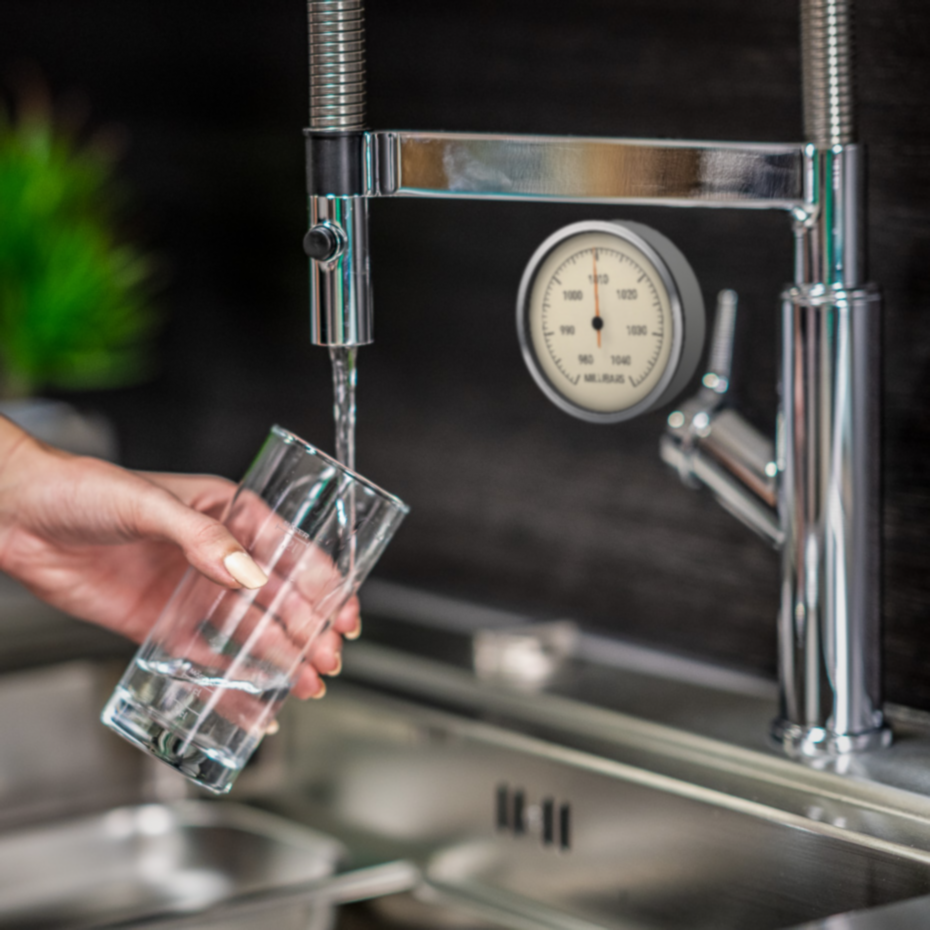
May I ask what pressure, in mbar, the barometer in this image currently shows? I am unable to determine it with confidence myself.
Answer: 1010 mbar
